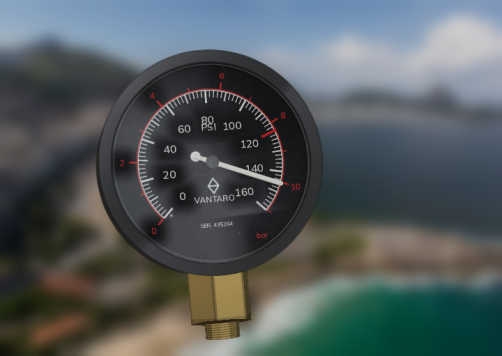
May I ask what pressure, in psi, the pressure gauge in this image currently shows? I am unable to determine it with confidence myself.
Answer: 146 psi
